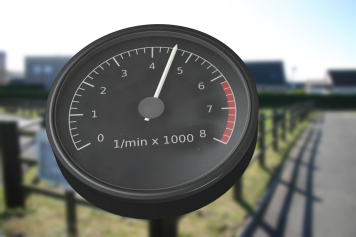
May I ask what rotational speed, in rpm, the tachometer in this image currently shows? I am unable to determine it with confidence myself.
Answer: 4600 rpm
